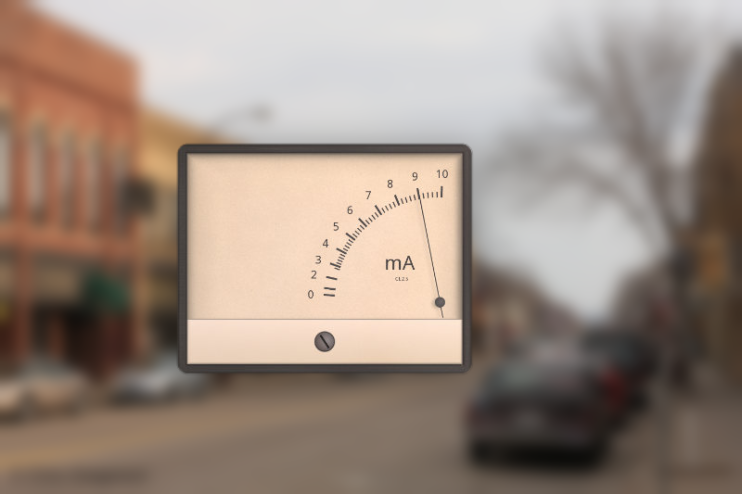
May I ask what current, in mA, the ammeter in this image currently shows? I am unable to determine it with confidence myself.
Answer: 9 mA
